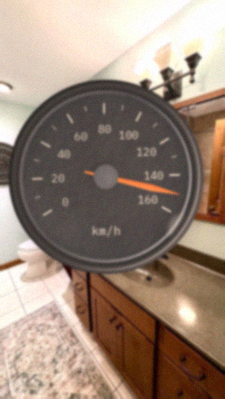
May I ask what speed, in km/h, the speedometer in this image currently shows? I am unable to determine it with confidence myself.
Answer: 150 km/h
